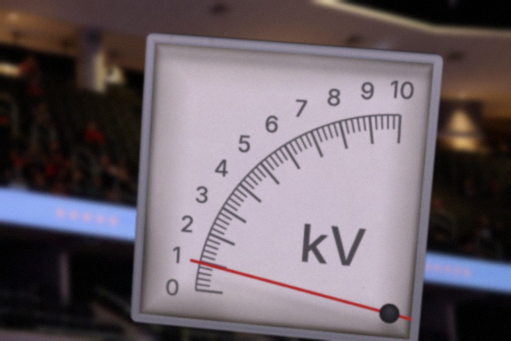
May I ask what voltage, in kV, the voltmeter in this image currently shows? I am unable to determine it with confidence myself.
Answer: 1 kV
